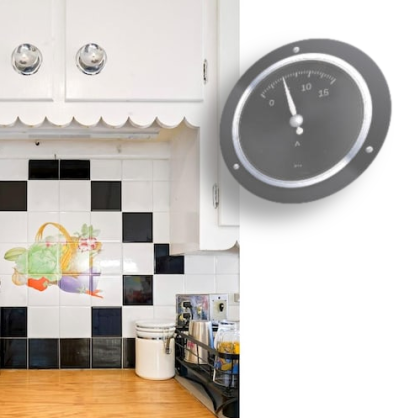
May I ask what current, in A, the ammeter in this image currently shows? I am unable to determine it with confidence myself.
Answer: 5 A
